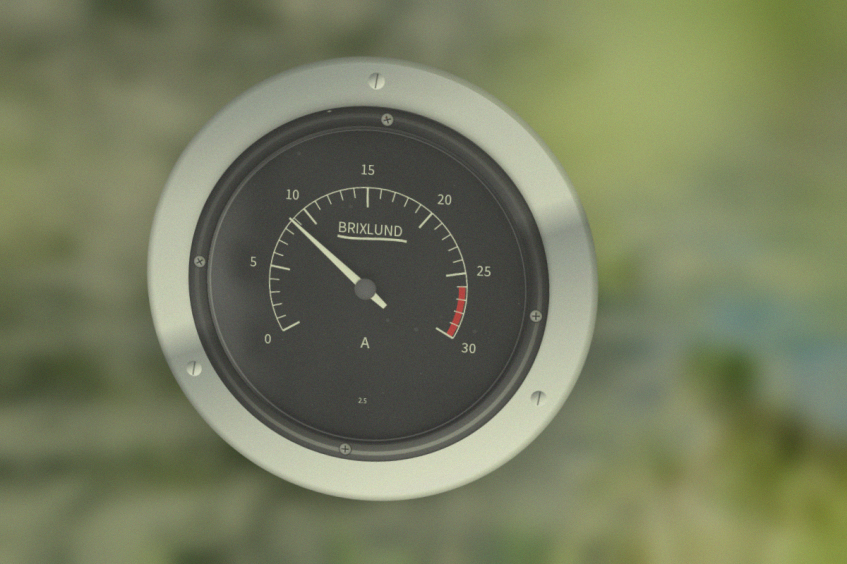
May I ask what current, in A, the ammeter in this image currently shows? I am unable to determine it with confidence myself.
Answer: 9 A
